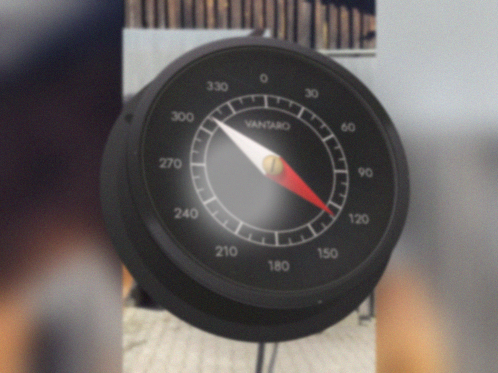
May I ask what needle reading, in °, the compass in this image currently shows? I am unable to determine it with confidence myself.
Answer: 130 °
